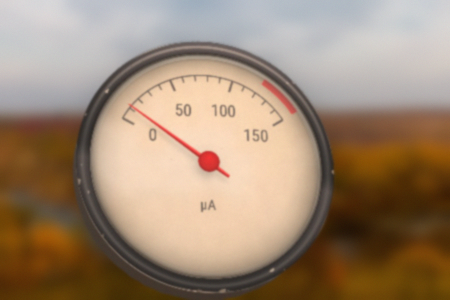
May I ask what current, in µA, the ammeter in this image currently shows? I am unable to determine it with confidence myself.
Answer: 10 µA
